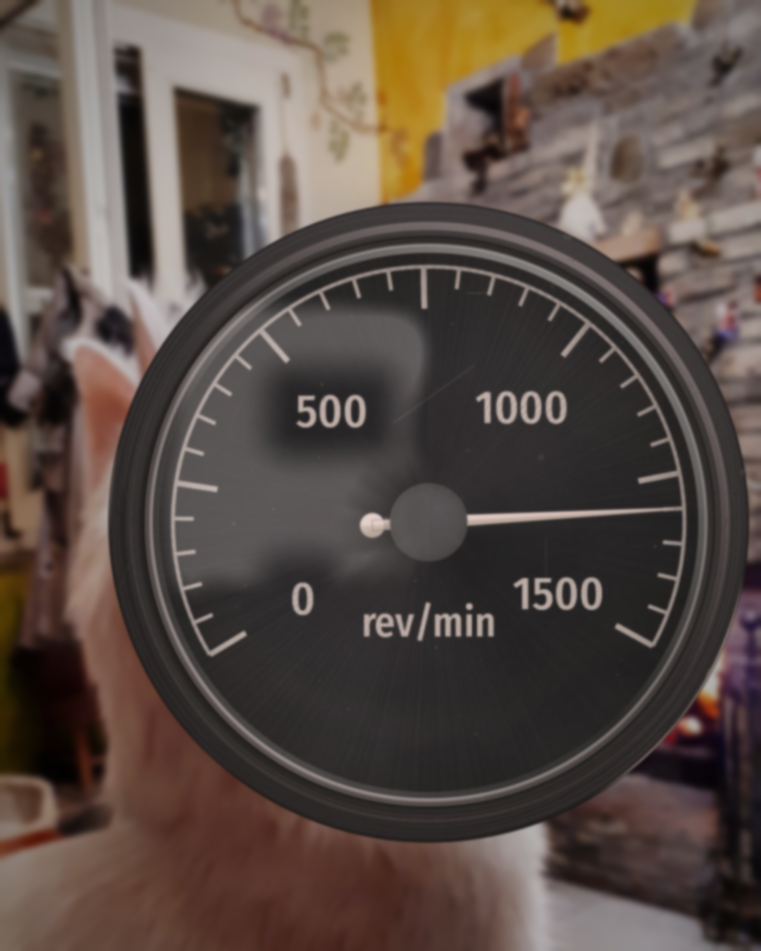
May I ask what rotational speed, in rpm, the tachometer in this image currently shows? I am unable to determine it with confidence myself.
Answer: 1300 rpm
